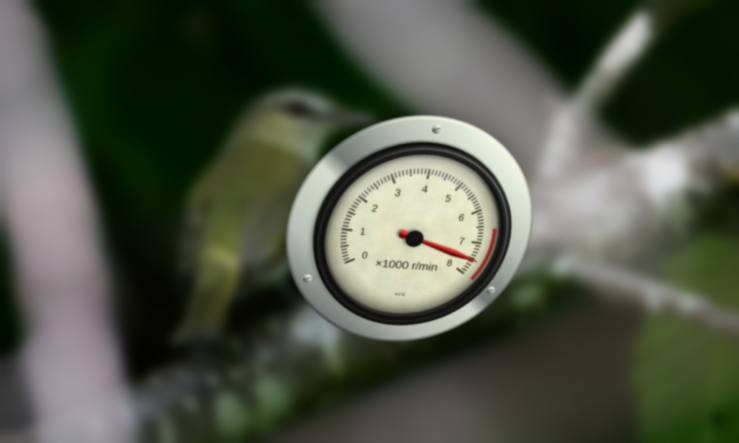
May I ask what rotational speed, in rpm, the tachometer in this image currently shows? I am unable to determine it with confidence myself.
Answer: 7500 rpm
